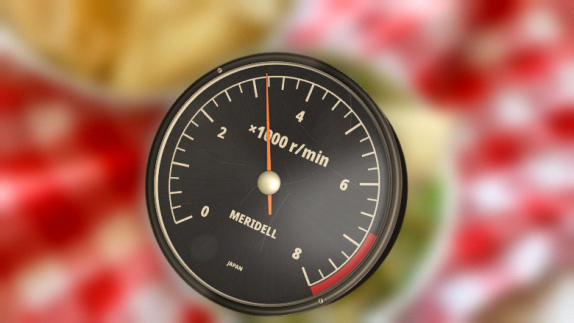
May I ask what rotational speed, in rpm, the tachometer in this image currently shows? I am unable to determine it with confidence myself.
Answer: 3250 rpm
